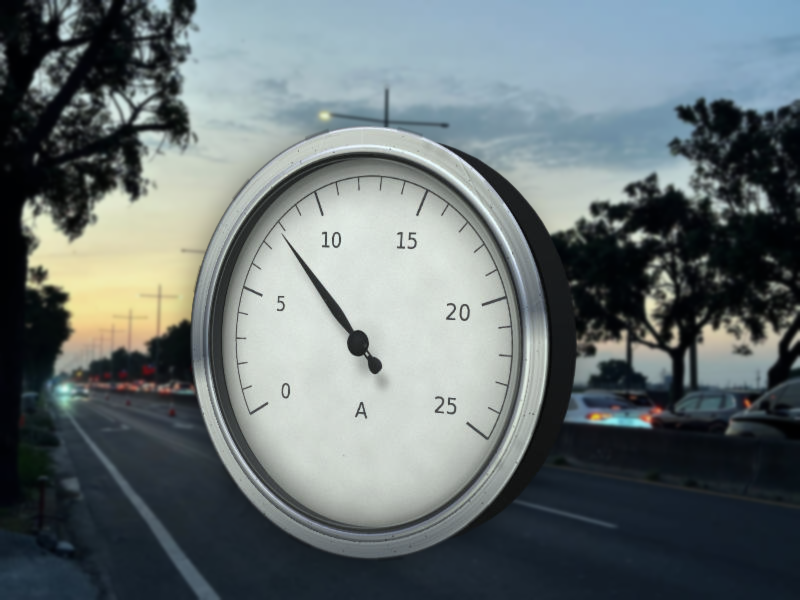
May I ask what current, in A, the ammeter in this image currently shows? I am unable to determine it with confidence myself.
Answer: 8 A
